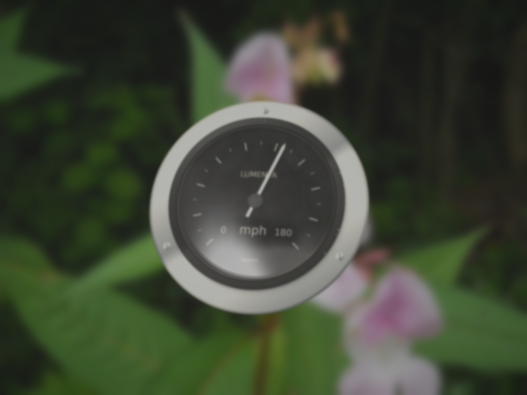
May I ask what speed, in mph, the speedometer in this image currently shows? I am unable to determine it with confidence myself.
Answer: 105 mph
